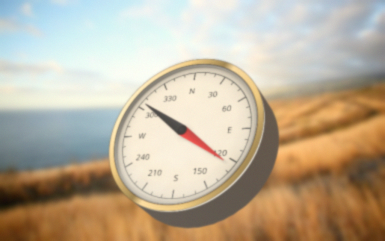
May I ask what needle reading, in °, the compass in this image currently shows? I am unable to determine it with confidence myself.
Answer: 125 °
